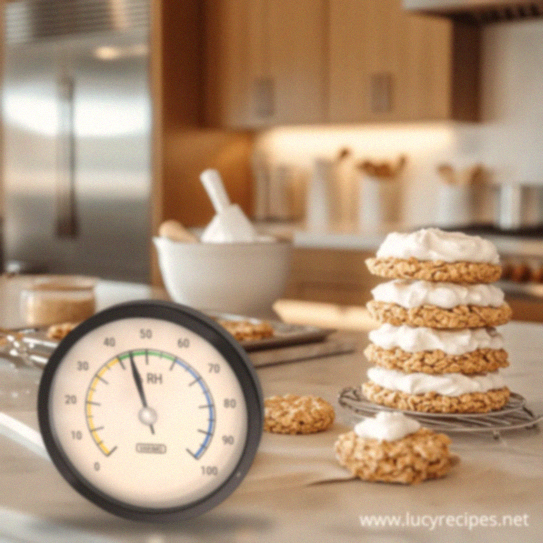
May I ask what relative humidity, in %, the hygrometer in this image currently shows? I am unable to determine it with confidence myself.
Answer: 45 %
